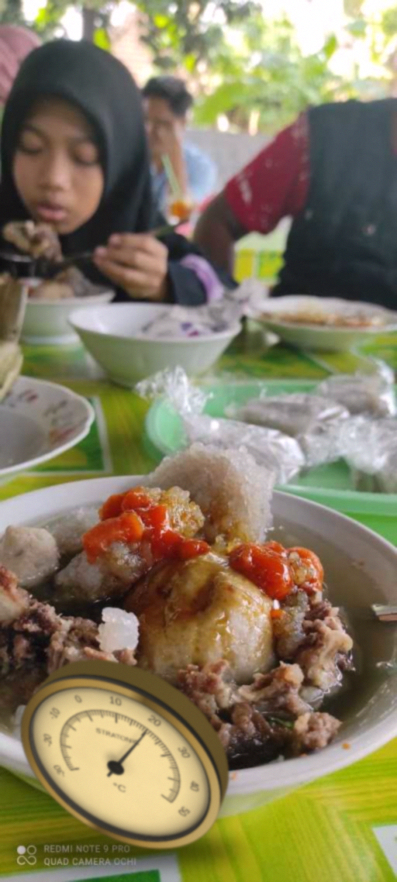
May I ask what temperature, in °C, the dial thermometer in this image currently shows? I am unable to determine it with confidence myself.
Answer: 20 °C
